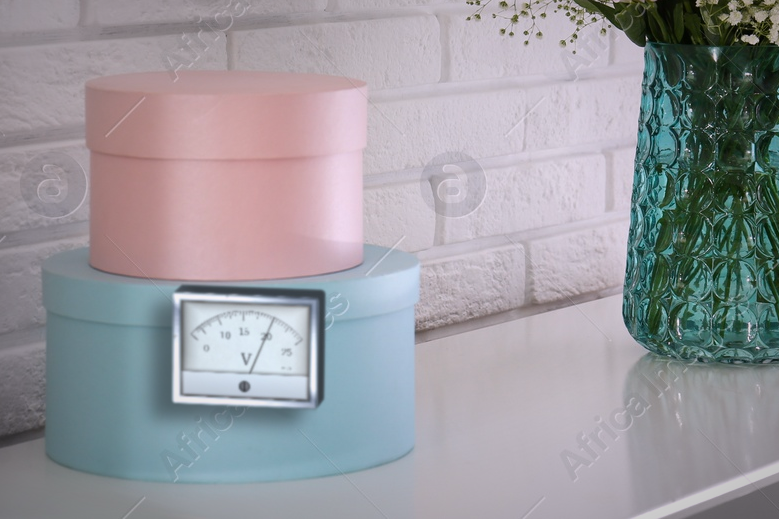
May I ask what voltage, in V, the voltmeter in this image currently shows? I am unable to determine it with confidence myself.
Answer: 20 V
